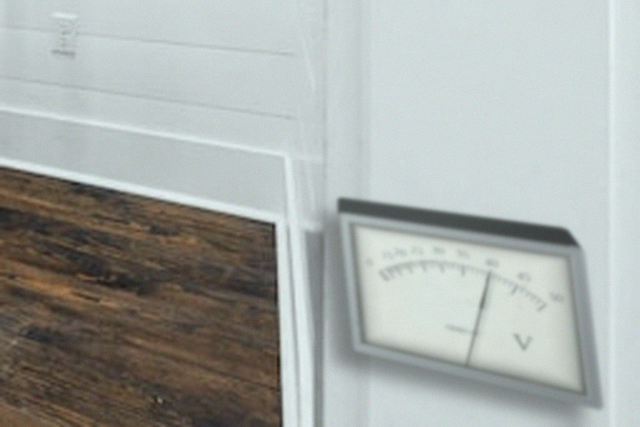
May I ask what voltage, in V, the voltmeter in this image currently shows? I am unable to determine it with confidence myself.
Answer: 40 V
